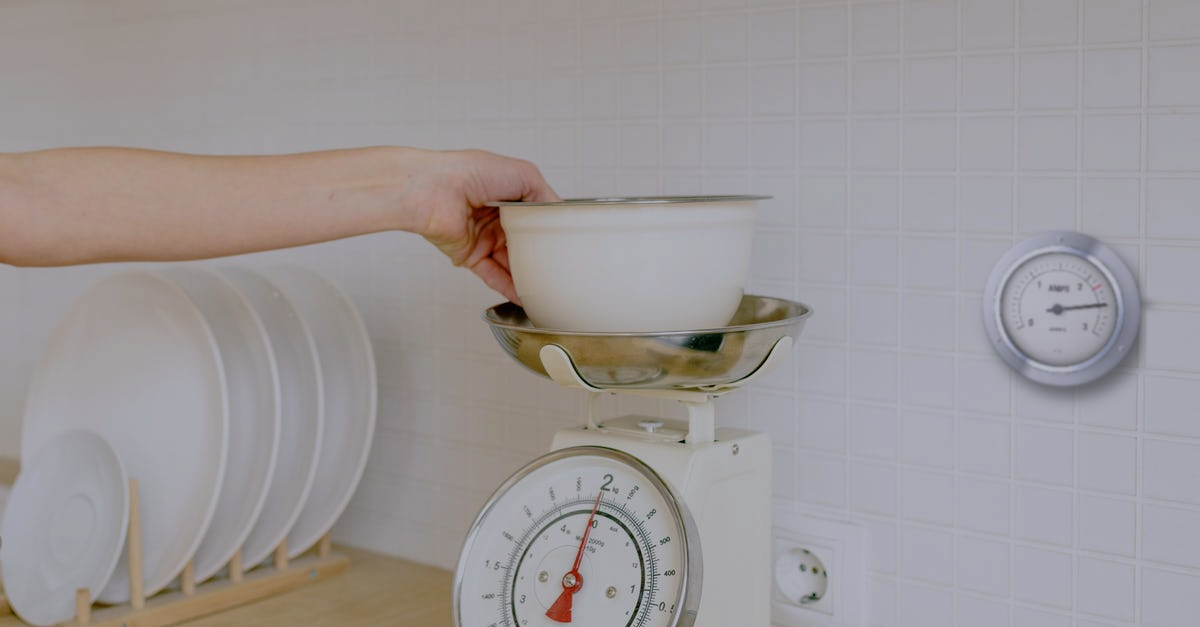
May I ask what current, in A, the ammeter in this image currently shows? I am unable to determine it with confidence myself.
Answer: 2.5 A
